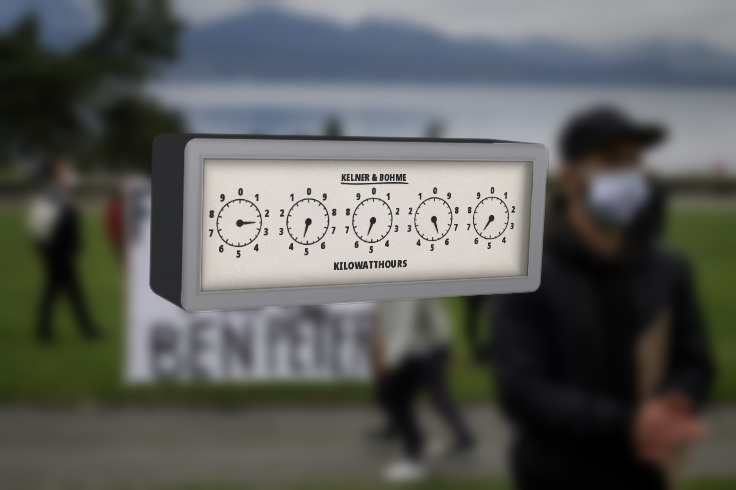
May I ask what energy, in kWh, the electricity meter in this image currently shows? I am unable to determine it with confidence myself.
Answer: 24556 kWh
